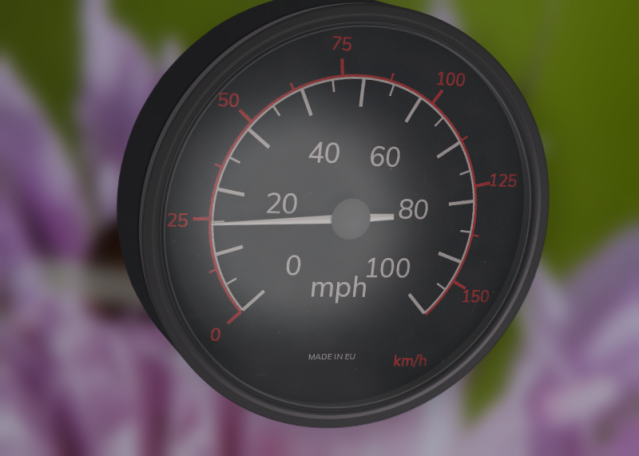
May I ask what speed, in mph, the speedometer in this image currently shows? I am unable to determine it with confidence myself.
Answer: 15 mph
